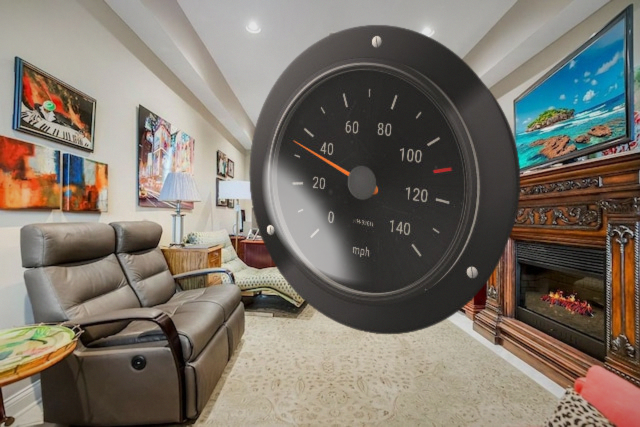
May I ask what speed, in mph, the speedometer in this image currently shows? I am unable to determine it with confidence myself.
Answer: 35 mph
